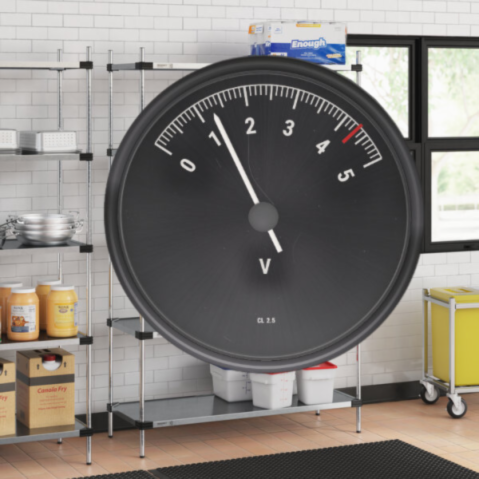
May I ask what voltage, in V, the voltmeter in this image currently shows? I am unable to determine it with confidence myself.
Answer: 1.3 V
